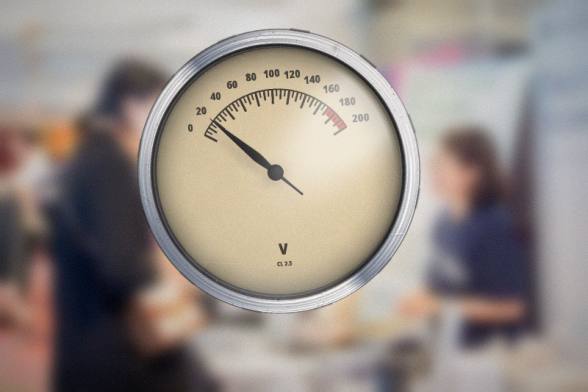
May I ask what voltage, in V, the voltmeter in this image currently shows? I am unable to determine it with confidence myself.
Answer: 20 V
